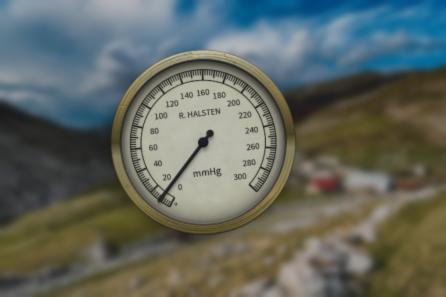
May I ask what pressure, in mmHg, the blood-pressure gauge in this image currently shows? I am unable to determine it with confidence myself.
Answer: 10 mmHg
